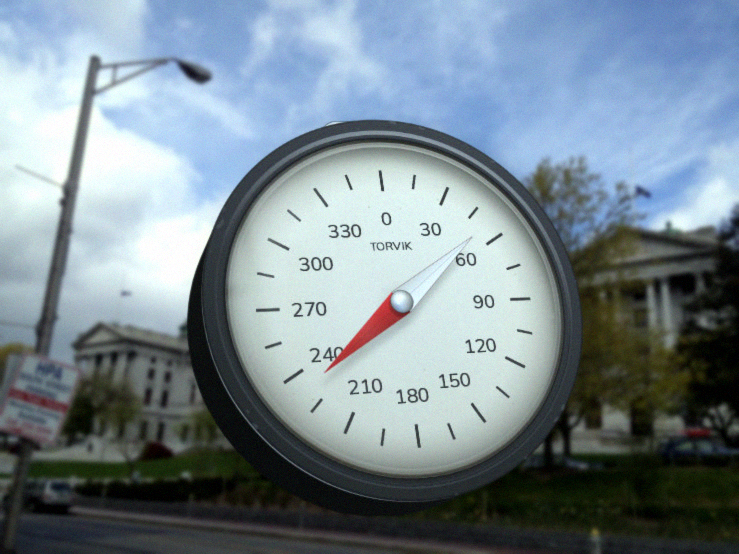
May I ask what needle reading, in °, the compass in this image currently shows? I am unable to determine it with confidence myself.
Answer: 232.5 °
